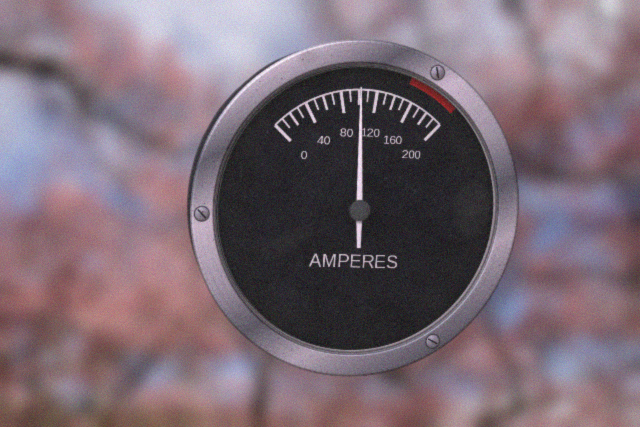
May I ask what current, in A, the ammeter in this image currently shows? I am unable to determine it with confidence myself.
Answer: 100 A
